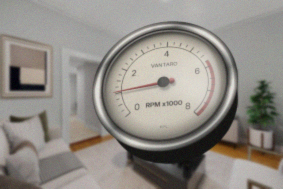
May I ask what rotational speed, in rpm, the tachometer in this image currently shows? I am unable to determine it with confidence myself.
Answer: 1000 rpm
